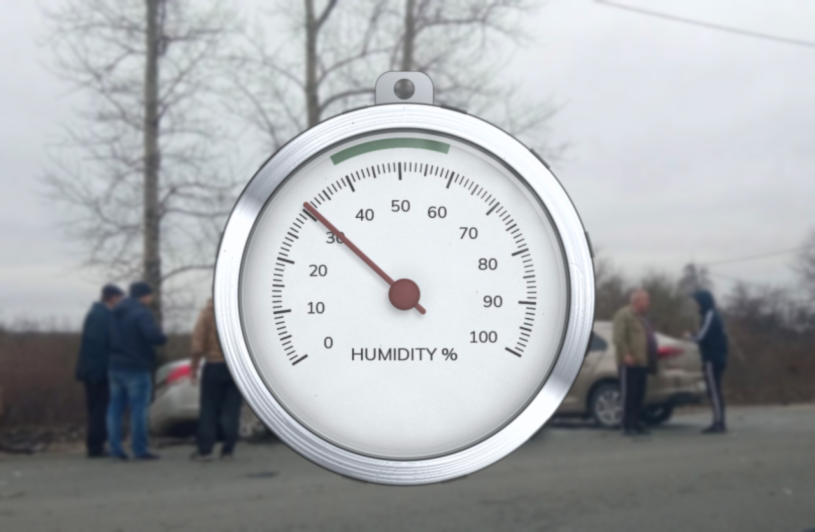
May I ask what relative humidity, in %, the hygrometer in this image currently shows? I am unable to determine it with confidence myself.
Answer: 31 %
